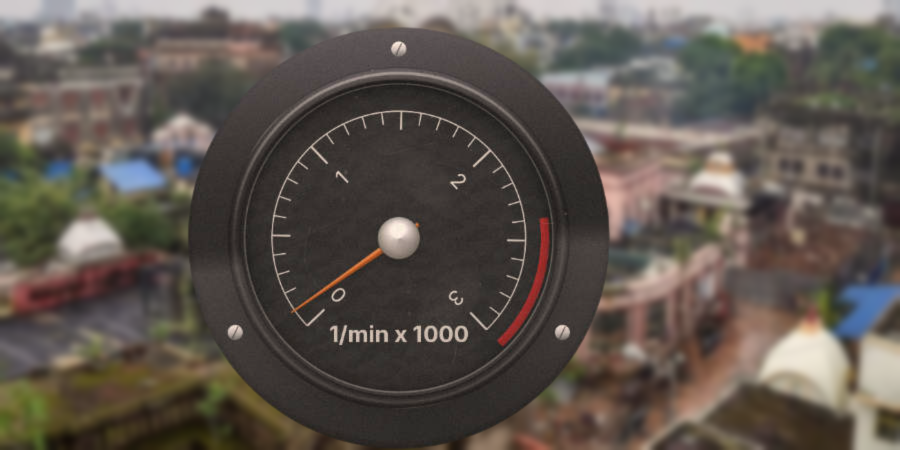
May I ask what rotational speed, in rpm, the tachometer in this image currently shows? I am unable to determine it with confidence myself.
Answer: 100 rpm
